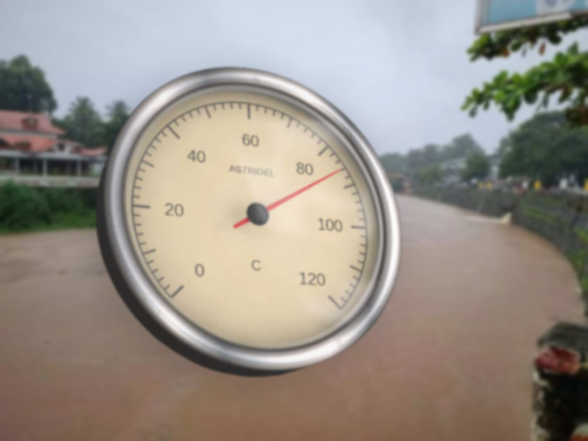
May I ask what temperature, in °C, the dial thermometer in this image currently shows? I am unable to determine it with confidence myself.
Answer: 86 °C
